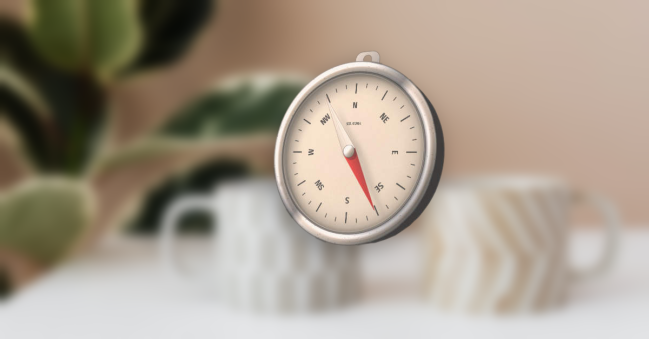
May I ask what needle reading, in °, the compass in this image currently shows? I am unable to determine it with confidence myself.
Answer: 150 °
